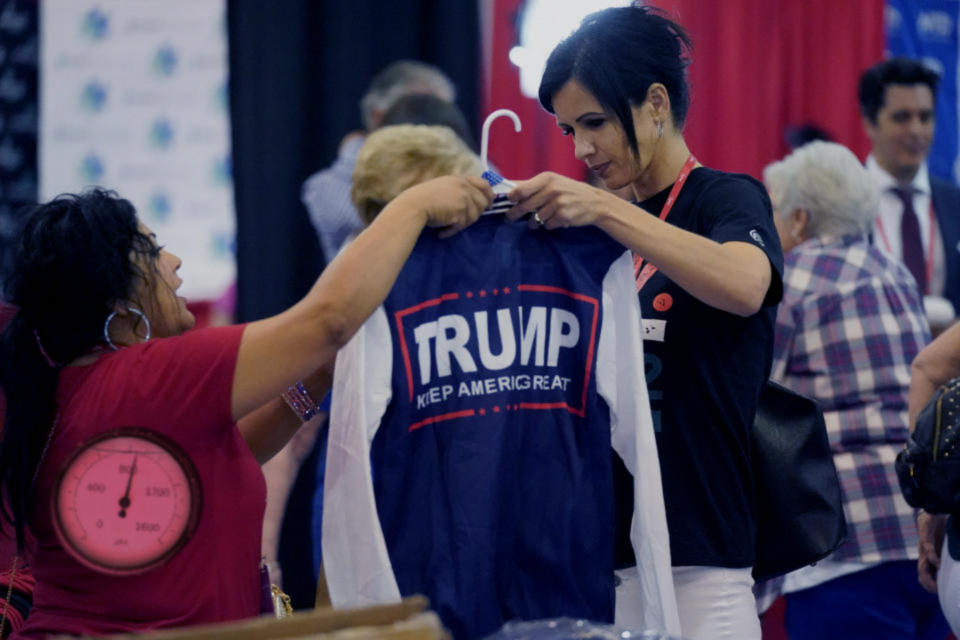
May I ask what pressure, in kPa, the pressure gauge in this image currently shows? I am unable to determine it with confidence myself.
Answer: 850 kPa
